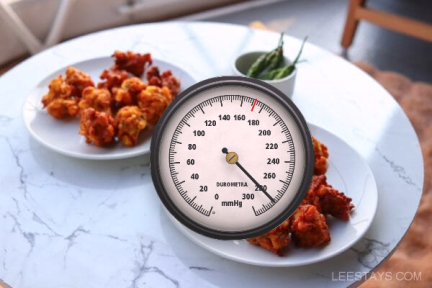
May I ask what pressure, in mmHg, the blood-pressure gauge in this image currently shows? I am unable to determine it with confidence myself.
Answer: 280 mmHg
